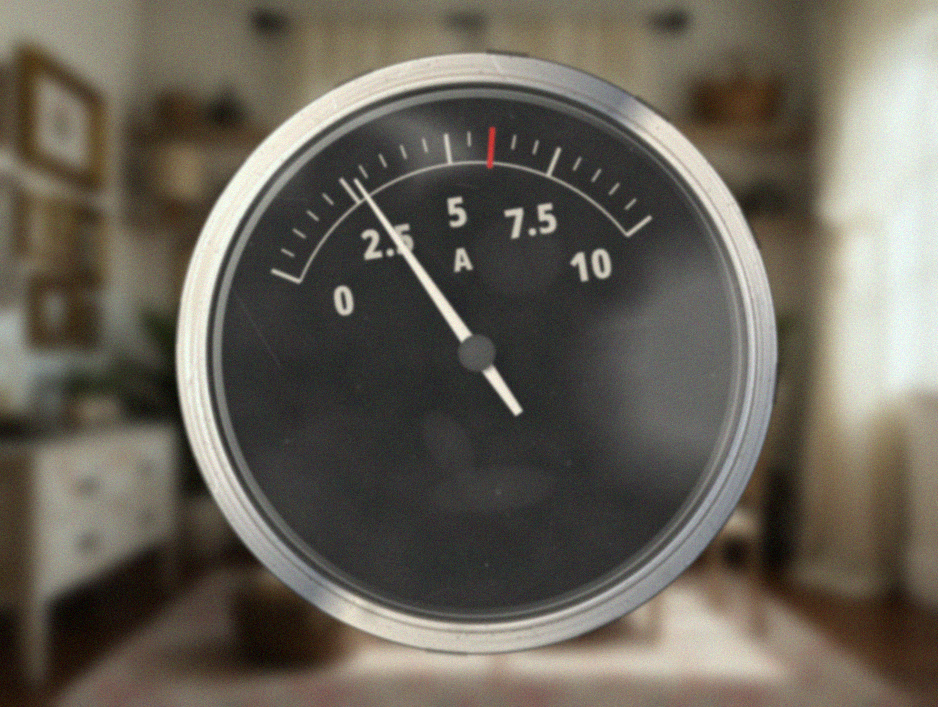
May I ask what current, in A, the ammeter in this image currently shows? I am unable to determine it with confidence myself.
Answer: 2.75 A
